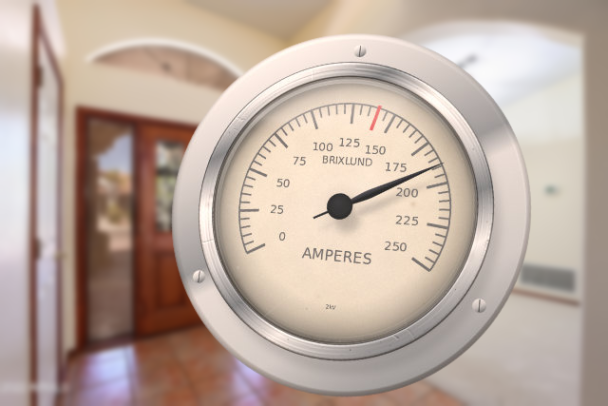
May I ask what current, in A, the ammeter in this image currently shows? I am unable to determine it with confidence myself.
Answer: 190 A
